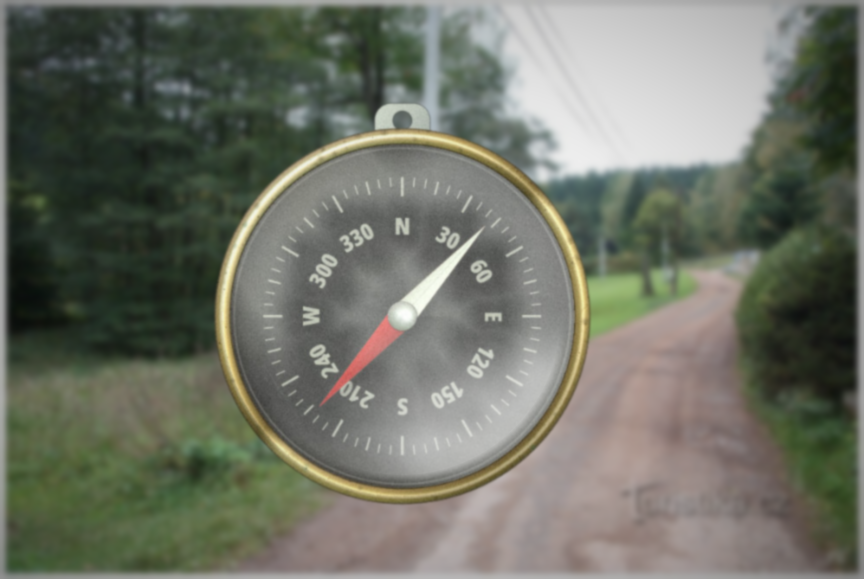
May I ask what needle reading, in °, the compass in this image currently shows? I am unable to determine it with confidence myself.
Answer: 222.5 °
